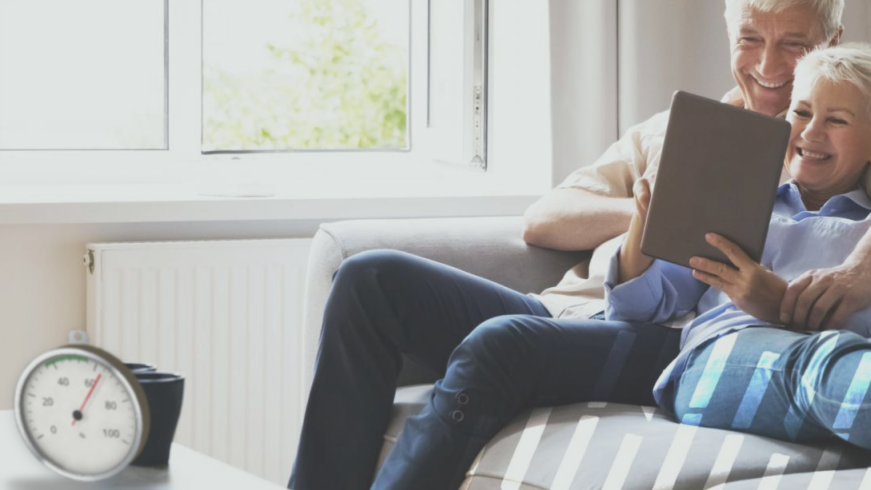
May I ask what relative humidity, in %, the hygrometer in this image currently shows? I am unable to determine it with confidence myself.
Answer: 64 %
